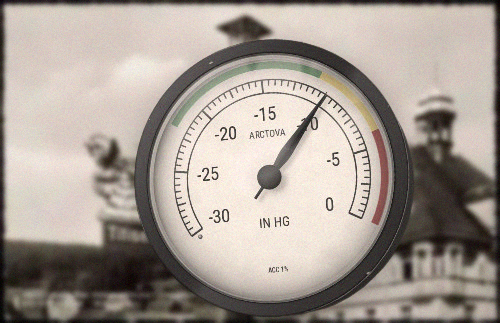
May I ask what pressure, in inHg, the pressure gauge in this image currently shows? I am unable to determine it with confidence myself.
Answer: -10 inHg
